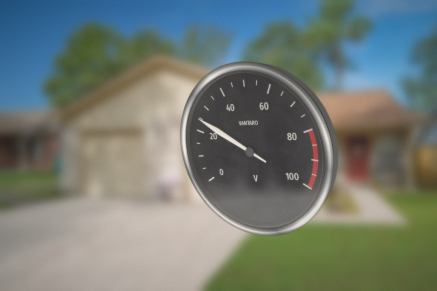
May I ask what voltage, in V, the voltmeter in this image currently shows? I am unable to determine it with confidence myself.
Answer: 25 V
